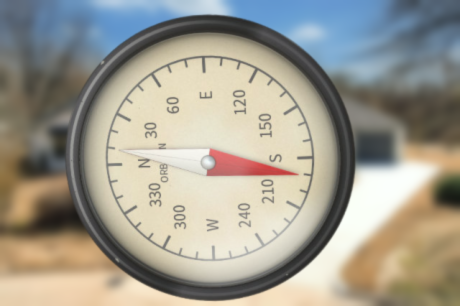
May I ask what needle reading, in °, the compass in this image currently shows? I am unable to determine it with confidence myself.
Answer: 190 °
